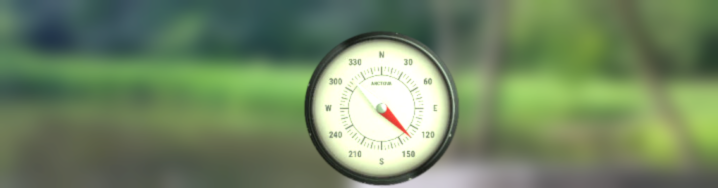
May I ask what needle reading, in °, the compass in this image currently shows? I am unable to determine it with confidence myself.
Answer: 135 °
